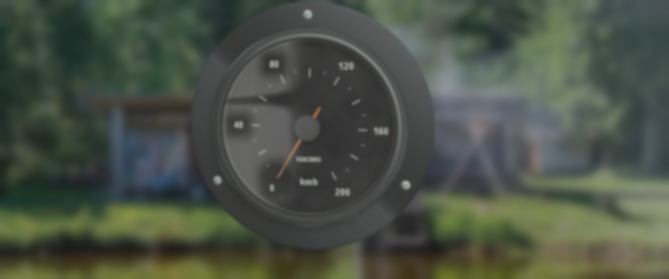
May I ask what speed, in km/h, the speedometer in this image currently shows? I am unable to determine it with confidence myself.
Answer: 0 km/h
